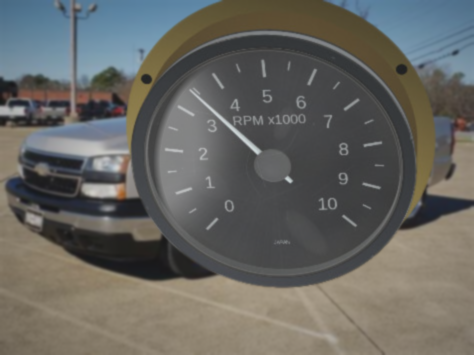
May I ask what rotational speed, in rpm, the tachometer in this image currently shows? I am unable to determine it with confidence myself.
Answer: 3500 rpm
